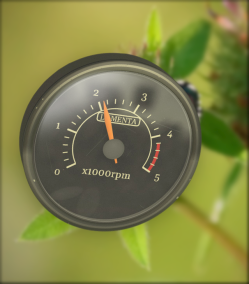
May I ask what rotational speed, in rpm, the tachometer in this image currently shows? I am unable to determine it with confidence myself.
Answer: 2100 rpm
